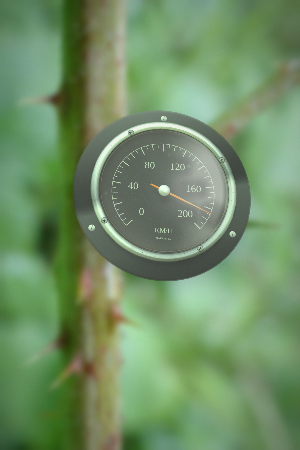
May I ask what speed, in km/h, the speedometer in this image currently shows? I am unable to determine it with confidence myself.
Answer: 185 km/h
